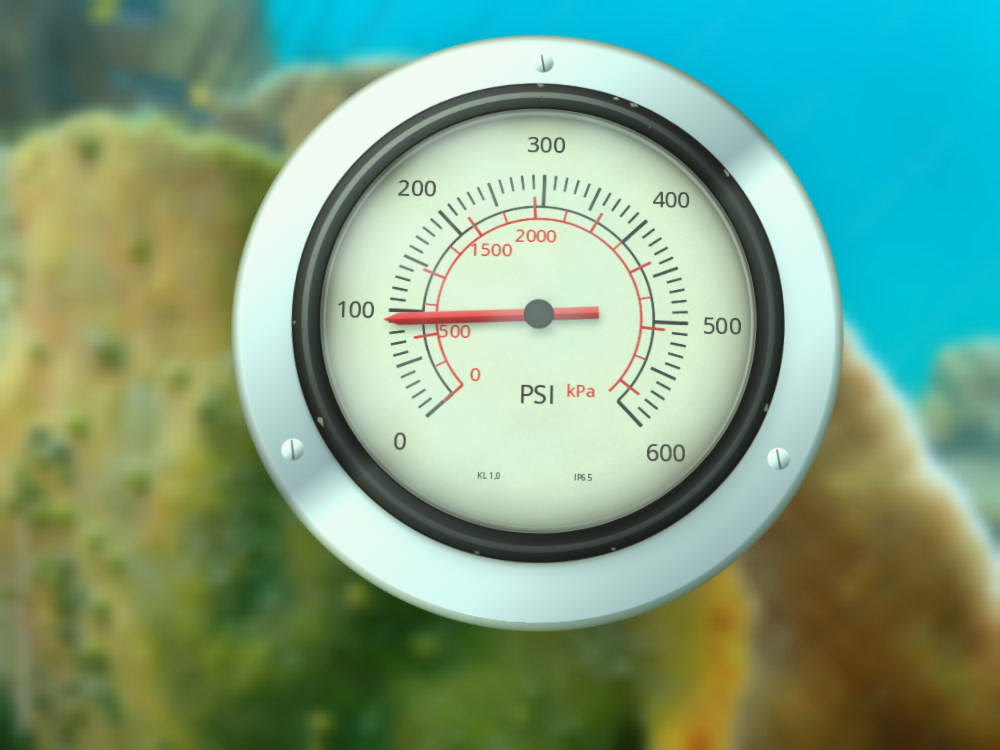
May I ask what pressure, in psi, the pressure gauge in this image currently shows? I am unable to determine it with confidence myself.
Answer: 90 psi
